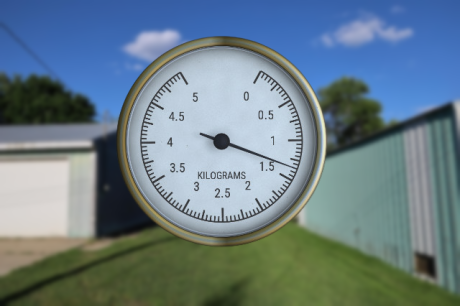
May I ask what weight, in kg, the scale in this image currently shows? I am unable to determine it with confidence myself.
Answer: 1.35 kg
